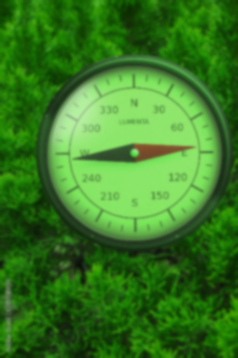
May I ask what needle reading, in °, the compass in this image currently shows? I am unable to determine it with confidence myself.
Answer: 85 °
